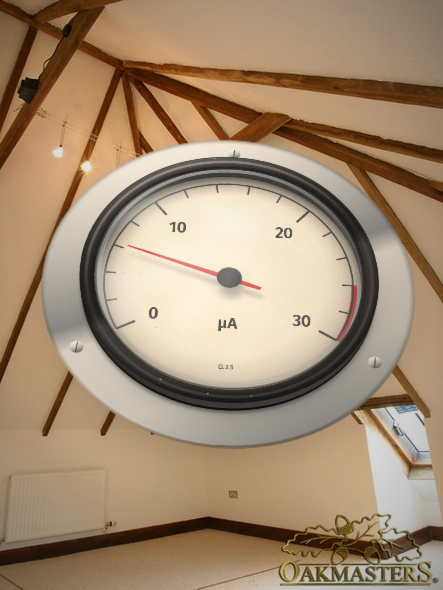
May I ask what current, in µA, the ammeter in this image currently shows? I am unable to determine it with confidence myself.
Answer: 6 µA
